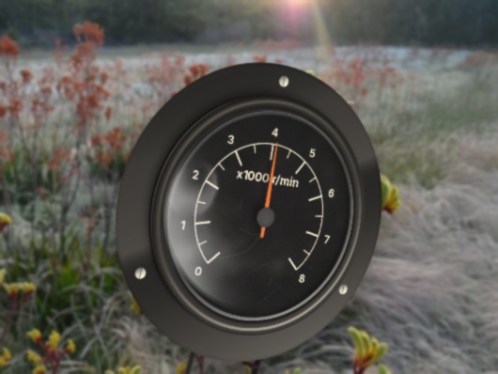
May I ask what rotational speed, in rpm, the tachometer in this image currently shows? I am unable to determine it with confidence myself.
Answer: 4000 rpm
